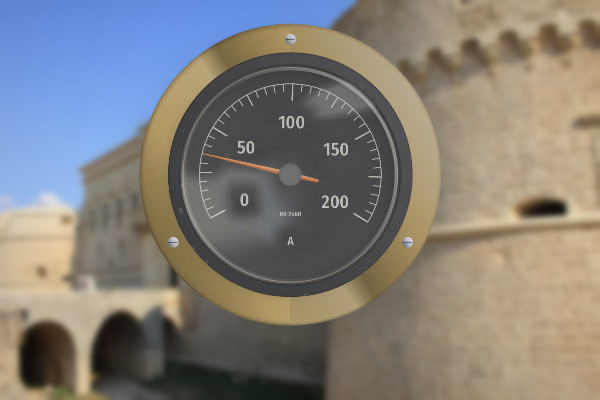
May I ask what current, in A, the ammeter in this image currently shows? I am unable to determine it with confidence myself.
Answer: 35 A
